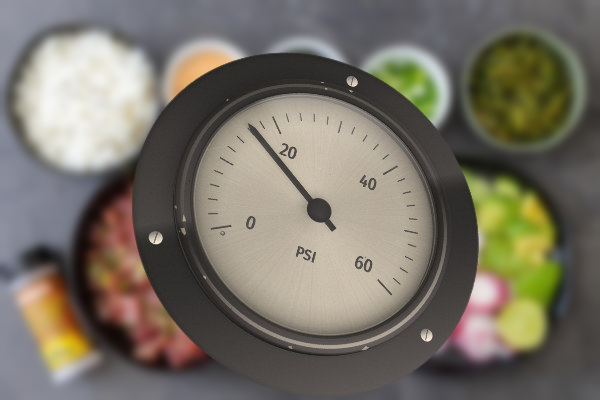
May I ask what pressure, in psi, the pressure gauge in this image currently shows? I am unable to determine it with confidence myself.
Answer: 16 psi
